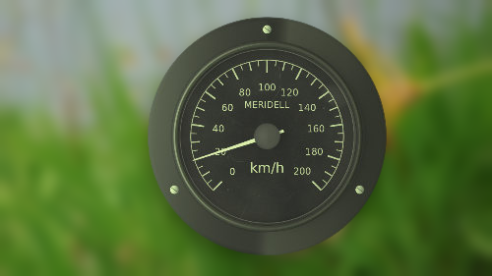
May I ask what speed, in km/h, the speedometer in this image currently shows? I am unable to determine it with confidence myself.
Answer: 20 km/h
